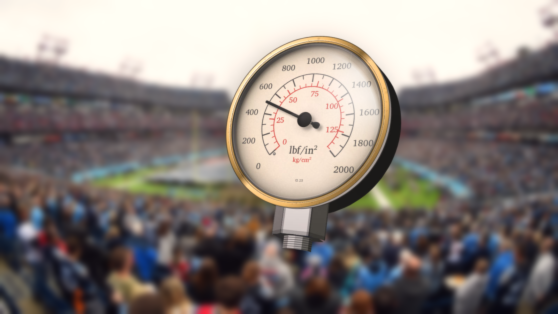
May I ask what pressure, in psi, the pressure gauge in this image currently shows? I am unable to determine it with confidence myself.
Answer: 500 psi
